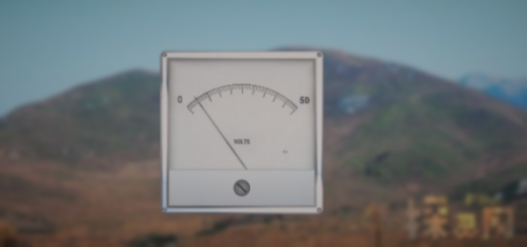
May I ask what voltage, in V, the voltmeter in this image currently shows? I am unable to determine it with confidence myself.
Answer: 5 V
